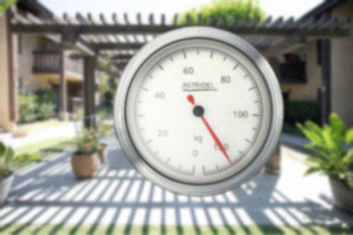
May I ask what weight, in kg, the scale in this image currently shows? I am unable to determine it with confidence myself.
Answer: 120 kg
